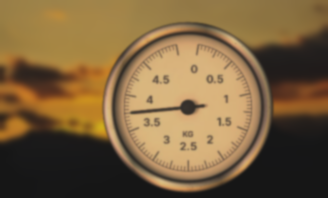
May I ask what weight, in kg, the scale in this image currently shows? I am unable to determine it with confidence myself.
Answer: 3.75 kg
